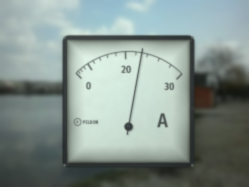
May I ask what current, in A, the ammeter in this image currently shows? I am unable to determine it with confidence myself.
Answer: 23 A
